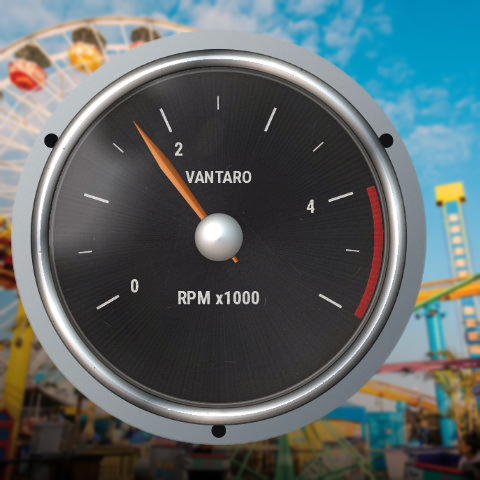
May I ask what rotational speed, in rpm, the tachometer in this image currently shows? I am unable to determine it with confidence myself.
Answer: 1750 rpm
